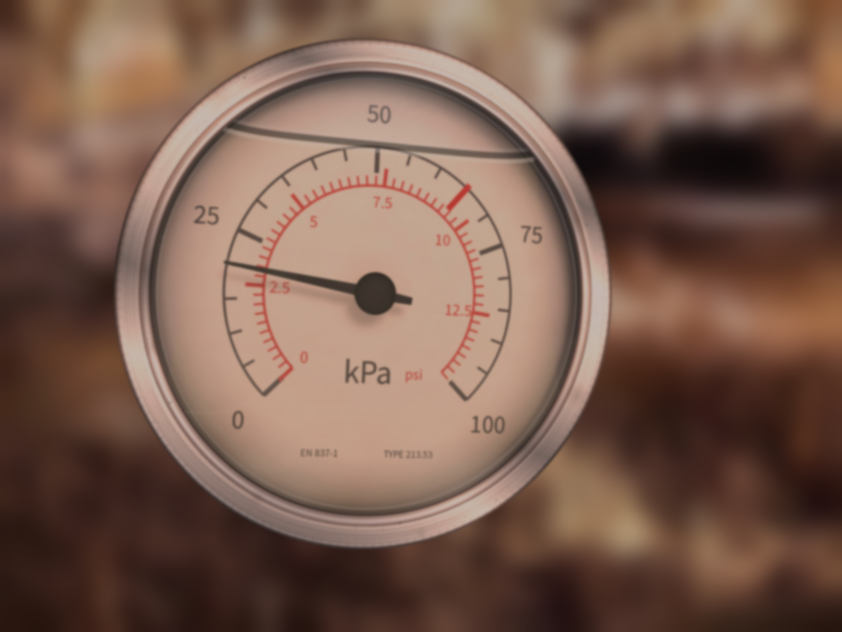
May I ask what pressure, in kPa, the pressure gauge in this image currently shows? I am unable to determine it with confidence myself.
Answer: 20 kPa
